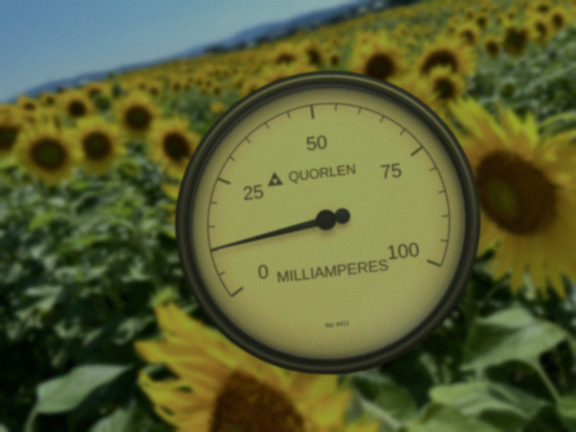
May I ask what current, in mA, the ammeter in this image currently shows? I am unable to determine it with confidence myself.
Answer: 10 mA
